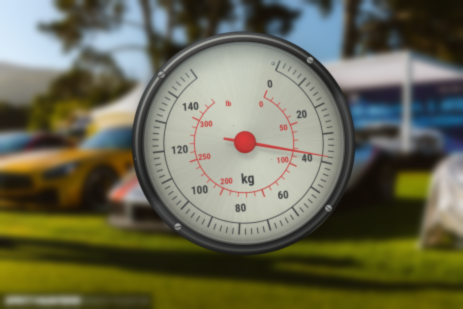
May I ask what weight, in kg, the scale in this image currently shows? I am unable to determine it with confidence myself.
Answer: 38 kg
